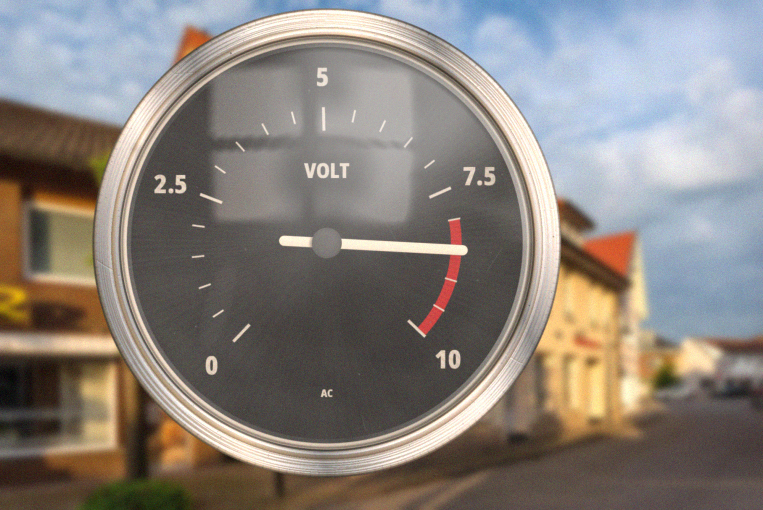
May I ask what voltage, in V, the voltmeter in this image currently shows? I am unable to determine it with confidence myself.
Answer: 8.5 V
